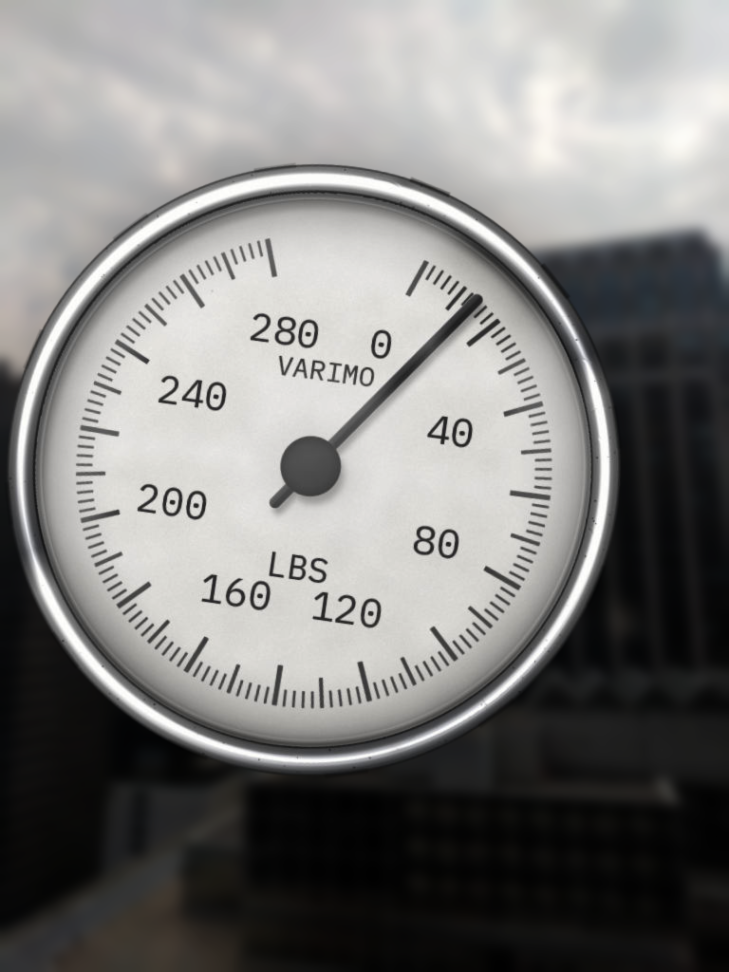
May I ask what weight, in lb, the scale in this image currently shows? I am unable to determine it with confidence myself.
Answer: 14 lb
